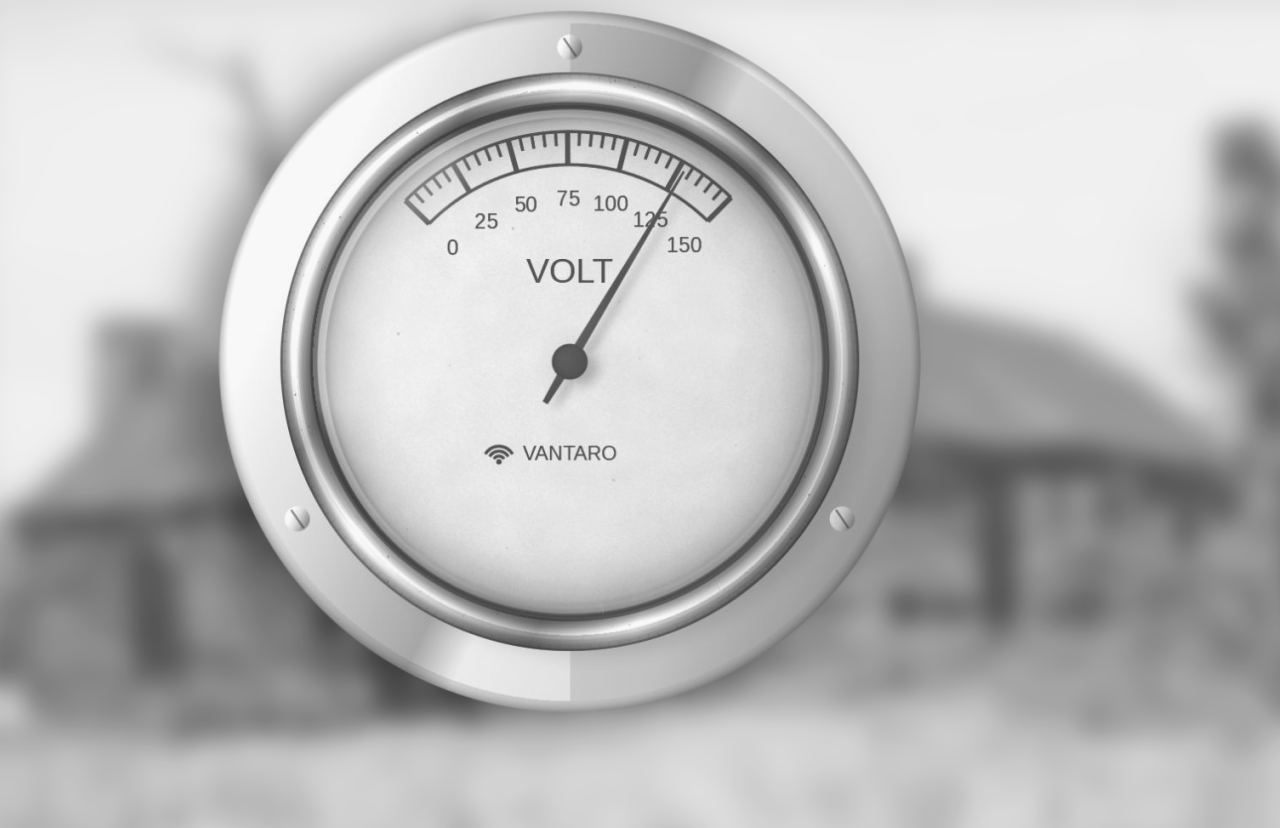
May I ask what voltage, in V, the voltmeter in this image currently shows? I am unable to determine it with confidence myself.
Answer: 127.5 V
